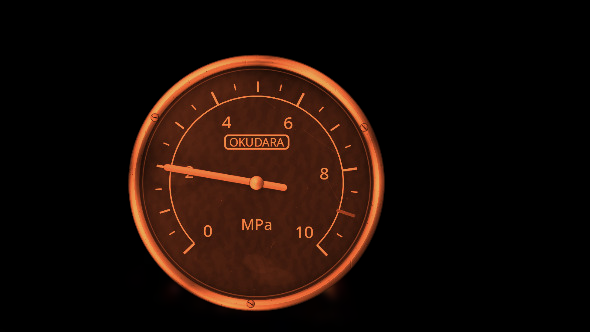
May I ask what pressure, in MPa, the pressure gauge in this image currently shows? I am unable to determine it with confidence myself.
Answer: 2 MPa
